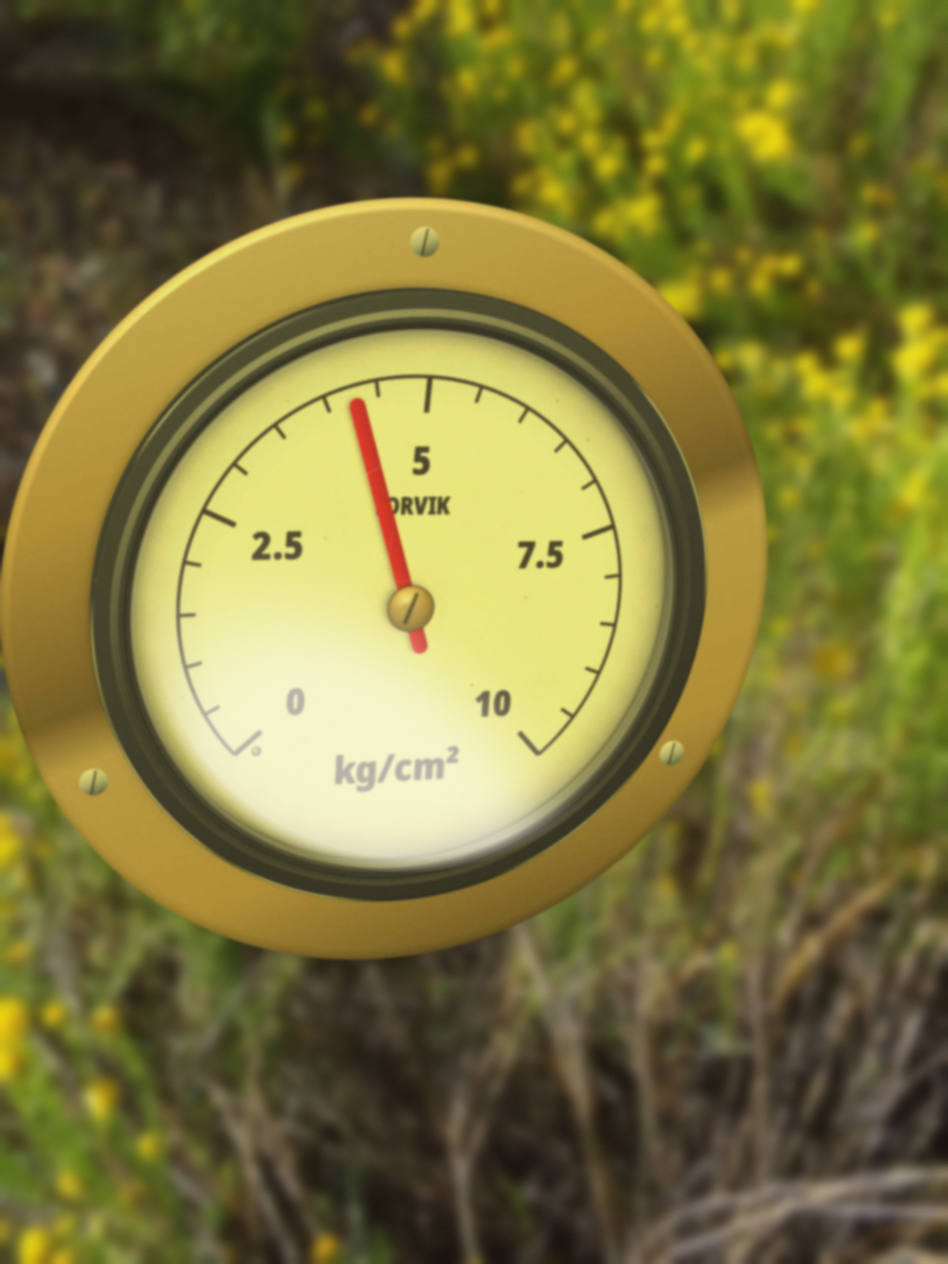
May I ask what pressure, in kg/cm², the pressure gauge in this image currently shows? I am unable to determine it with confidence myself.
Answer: 4.25 kg/cm²
